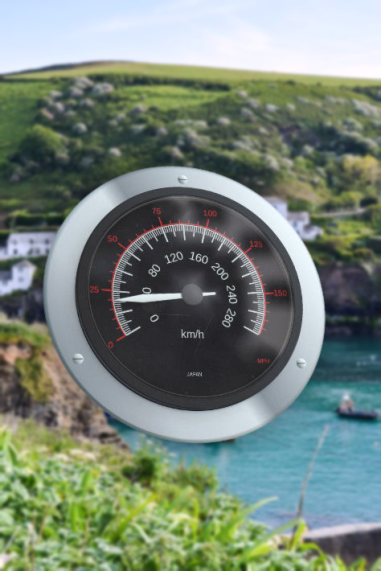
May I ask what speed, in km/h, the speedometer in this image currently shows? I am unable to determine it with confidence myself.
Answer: 30 km/h
